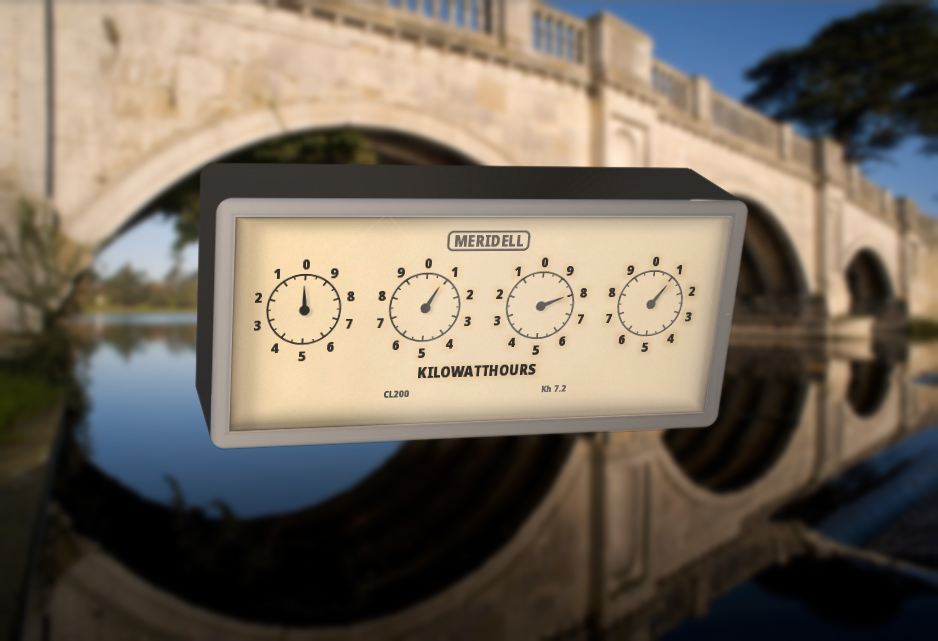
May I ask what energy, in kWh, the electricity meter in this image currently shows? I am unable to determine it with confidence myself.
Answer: 81 kWh
